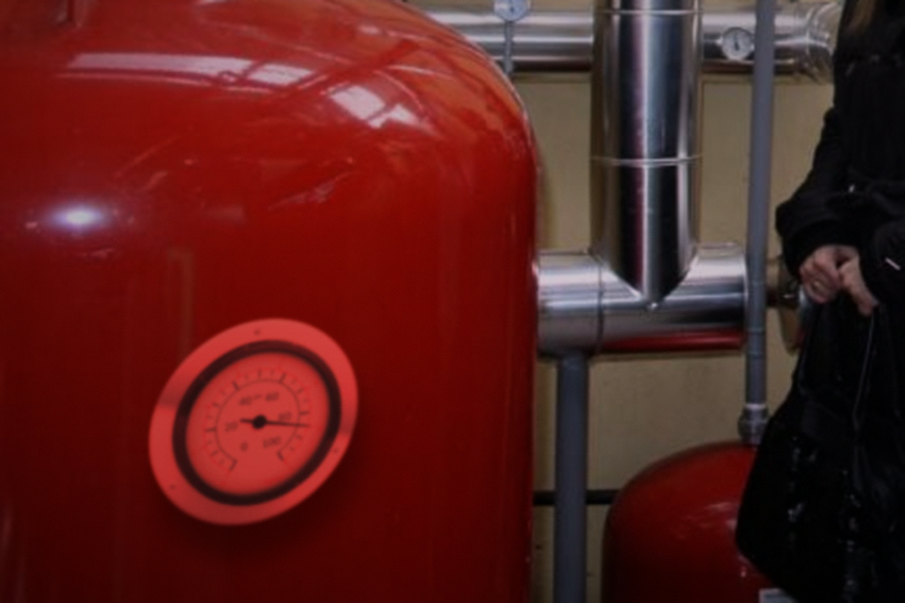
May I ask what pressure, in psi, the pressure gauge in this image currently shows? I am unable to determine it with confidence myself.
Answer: 85 psi
